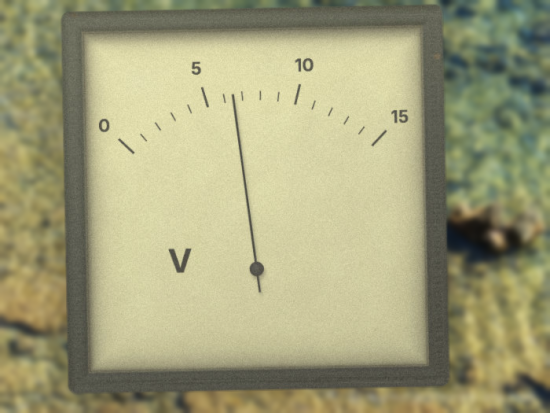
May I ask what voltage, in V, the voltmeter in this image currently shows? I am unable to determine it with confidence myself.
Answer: 6.5 V
